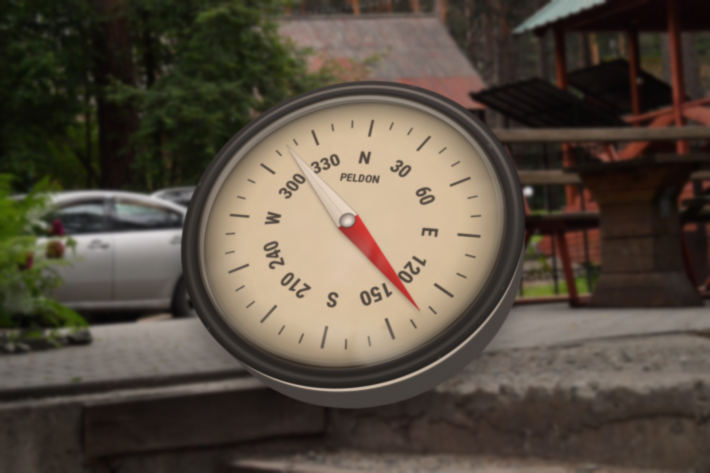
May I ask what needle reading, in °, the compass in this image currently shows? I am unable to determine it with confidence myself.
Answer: 135 °
